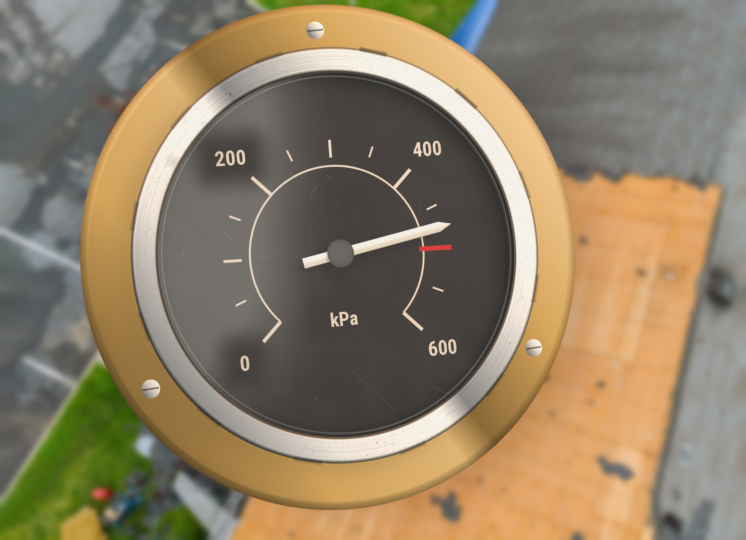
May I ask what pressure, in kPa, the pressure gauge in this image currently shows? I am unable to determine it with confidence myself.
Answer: 475 kPa
